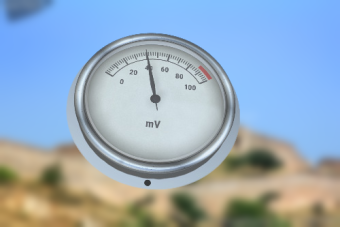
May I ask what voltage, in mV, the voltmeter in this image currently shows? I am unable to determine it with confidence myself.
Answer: 40 mV
